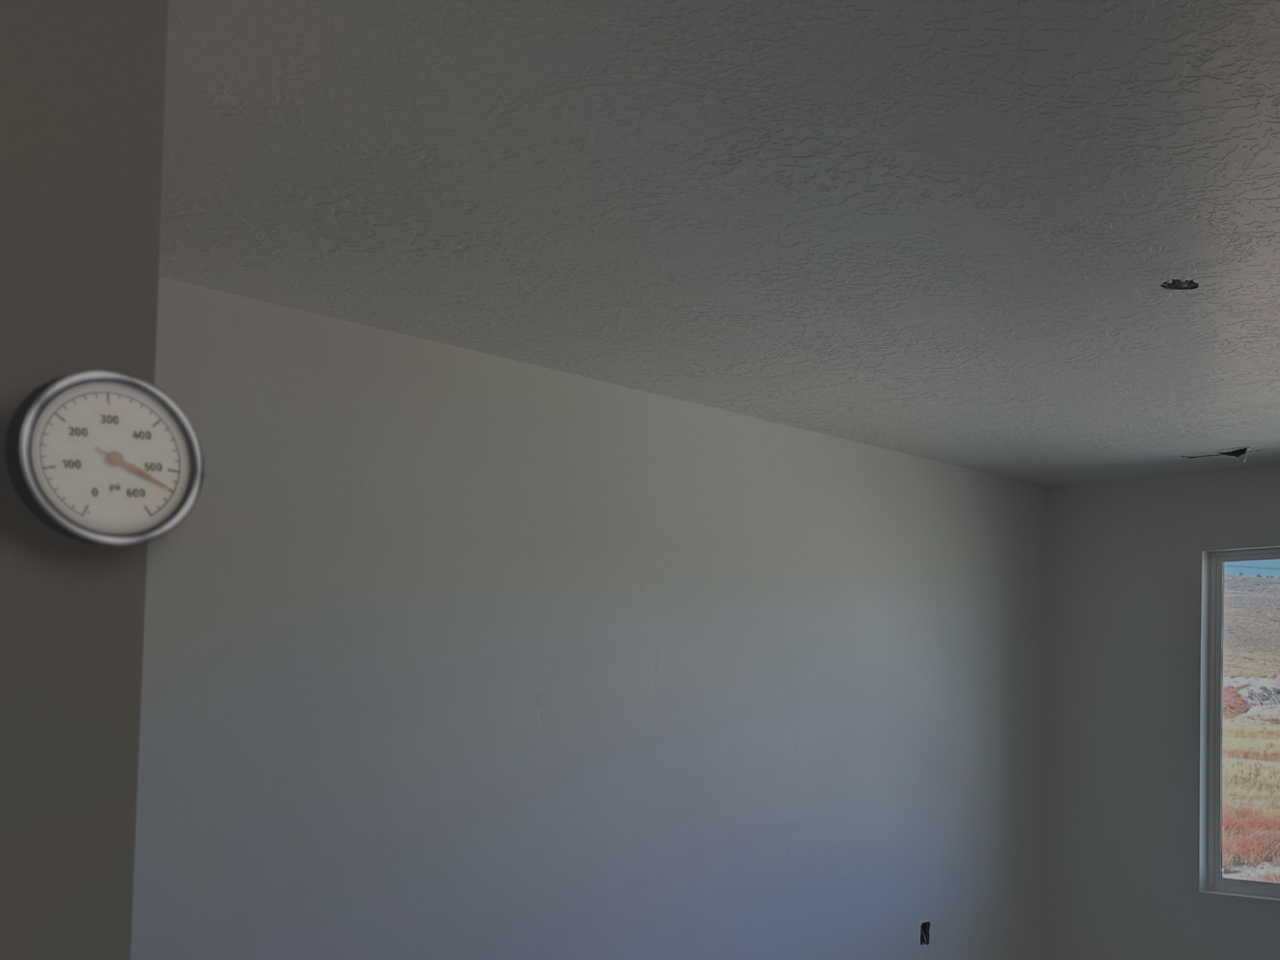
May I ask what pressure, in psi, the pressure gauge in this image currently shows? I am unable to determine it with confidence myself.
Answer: 540 psi
